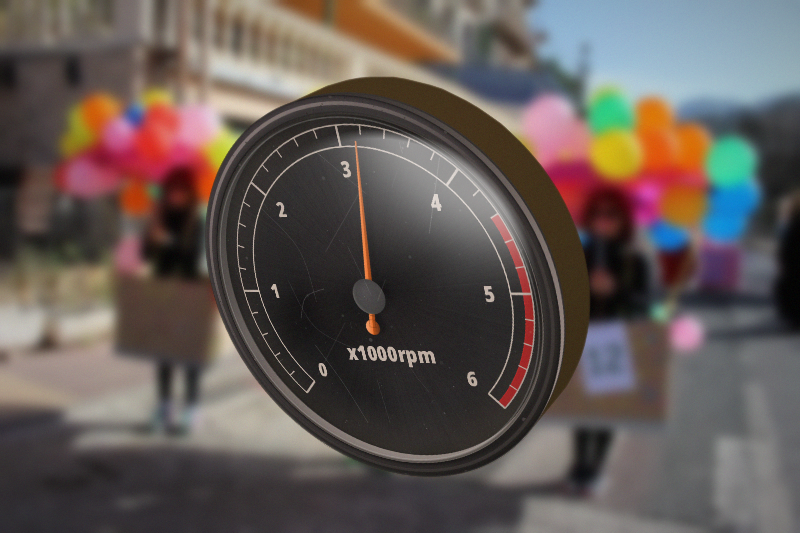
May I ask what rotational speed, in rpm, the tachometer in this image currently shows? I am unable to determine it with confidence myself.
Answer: 3200 rpm
